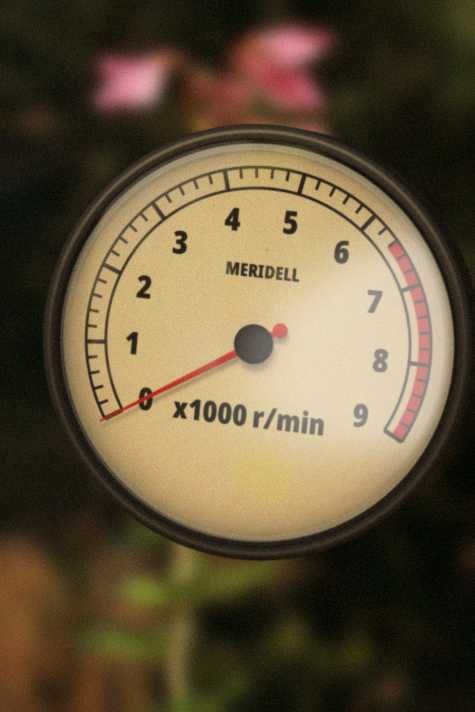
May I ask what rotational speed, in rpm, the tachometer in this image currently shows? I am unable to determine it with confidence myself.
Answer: 0 rpm
